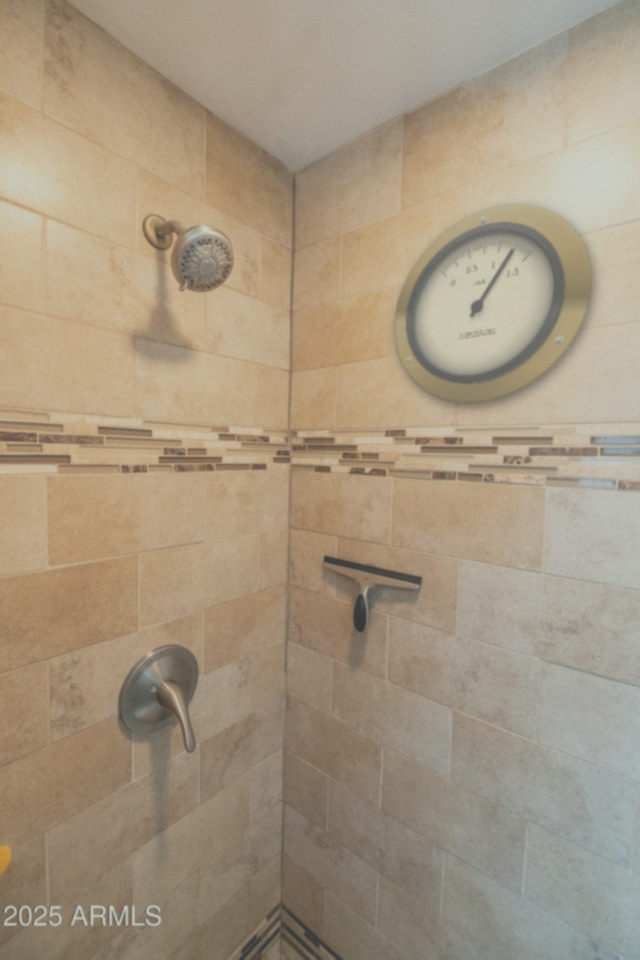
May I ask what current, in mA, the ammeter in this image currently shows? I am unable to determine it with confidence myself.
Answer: 1.25 mA
